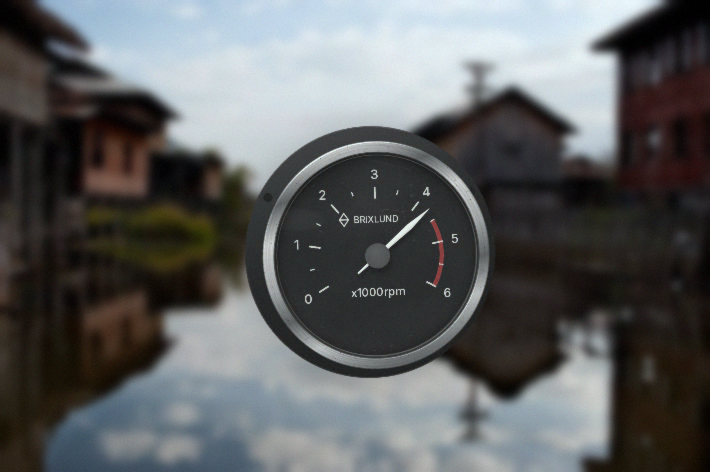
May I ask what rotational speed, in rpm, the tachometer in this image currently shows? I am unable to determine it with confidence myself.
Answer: 4250 rpm
